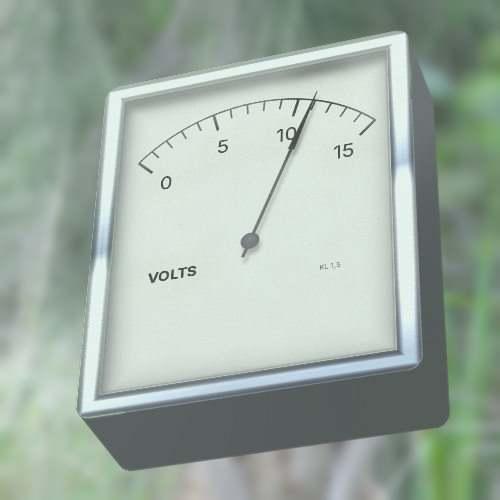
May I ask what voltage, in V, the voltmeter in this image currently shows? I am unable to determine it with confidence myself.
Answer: 11 V
